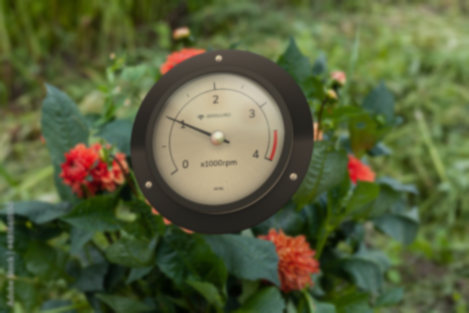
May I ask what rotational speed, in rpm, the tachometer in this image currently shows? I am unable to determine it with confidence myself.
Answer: 1000 rpm
